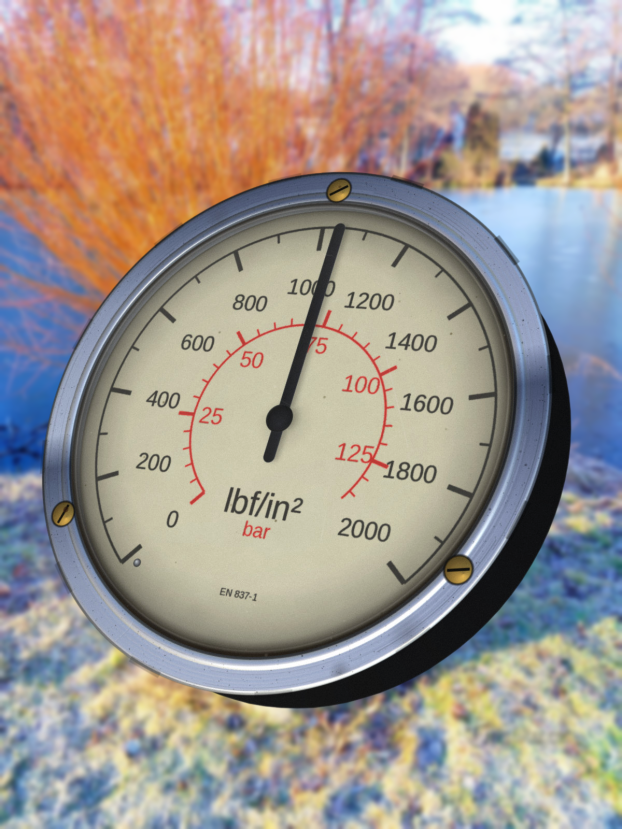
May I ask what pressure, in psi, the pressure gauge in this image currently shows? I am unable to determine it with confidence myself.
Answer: 1050 psi
